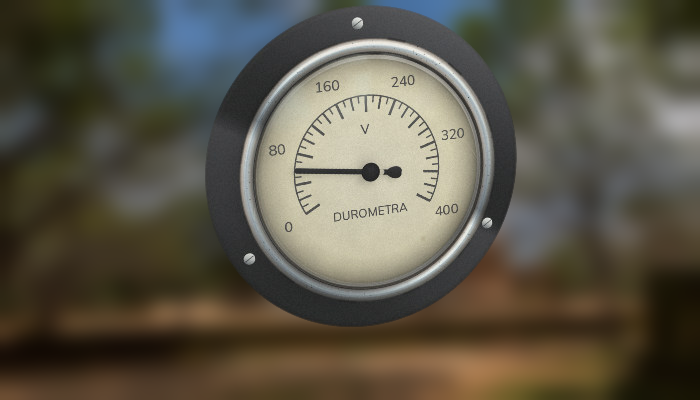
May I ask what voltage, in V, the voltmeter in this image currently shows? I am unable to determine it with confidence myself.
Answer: 60 V
